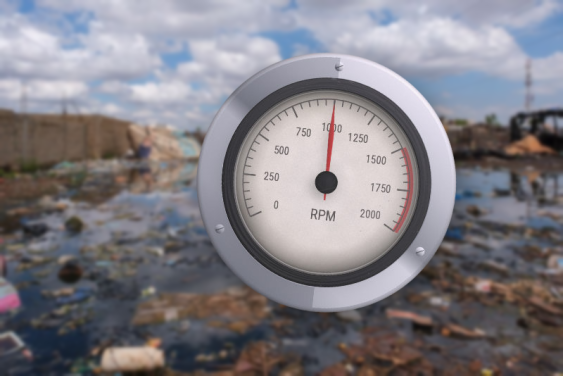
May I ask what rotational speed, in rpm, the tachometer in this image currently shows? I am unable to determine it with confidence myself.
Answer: 1000 rpm
